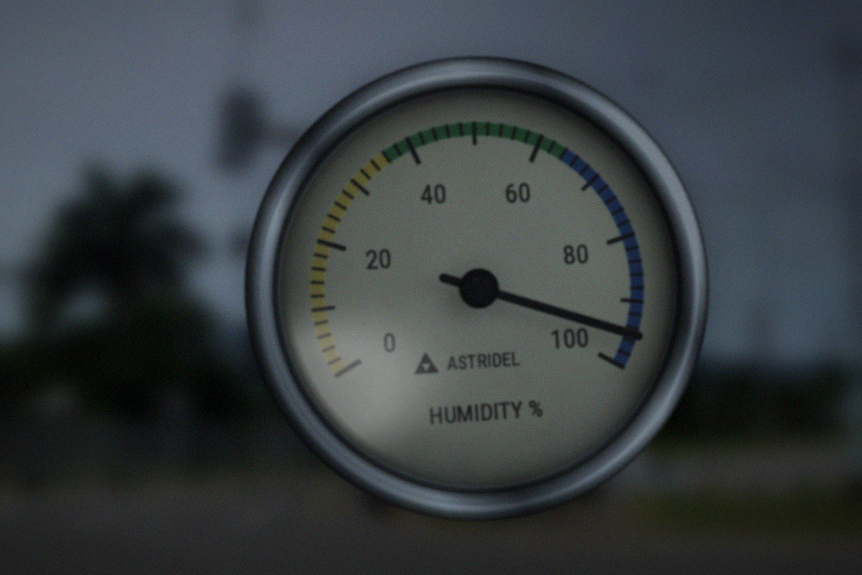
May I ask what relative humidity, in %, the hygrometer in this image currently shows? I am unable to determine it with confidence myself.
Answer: 95 %
